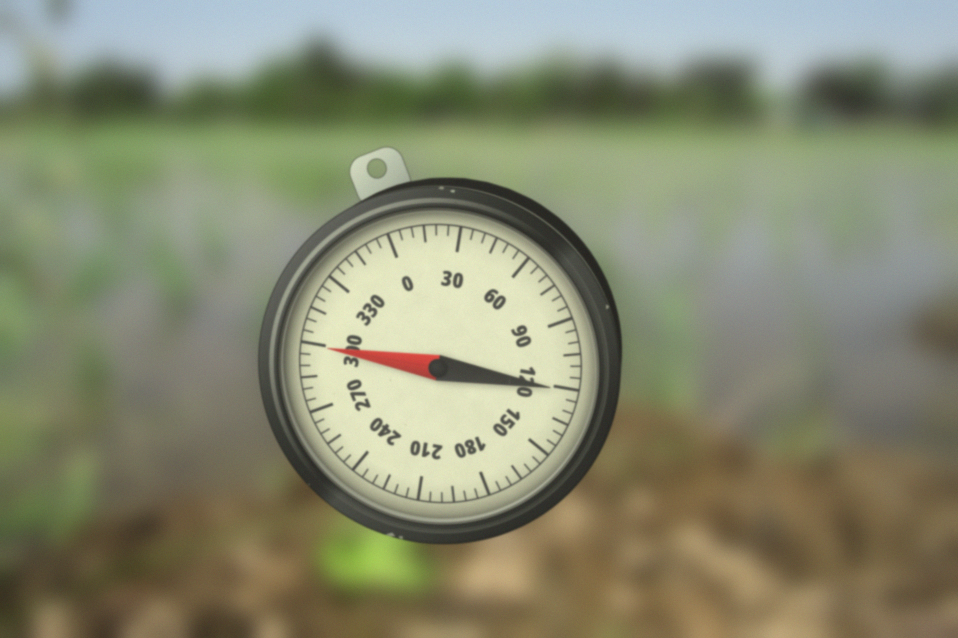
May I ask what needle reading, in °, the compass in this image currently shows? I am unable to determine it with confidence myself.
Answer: 300 °
